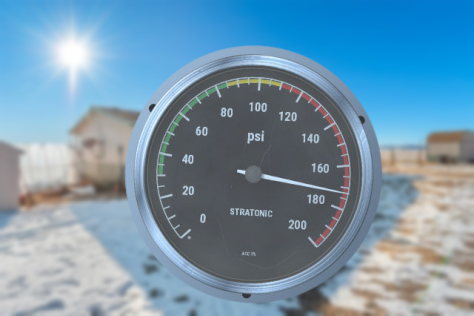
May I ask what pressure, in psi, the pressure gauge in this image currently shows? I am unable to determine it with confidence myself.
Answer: 172.5 psi
